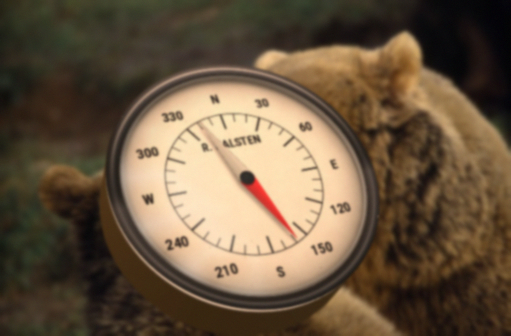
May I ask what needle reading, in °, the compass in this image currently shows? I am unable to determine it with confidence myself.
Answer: 160 °
